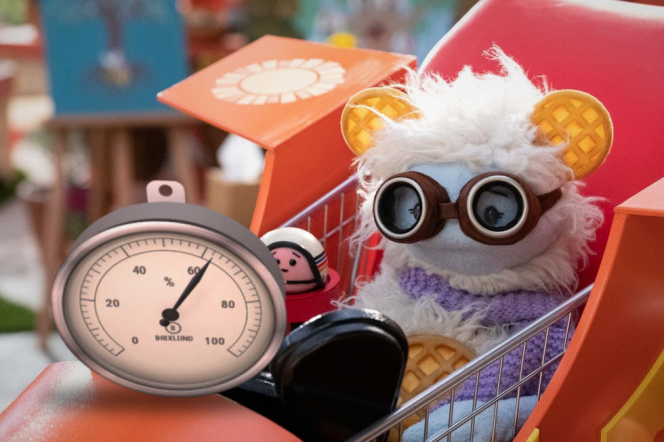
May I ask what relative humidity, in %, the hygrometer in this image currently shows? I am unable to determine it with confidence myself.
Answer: 62 %
